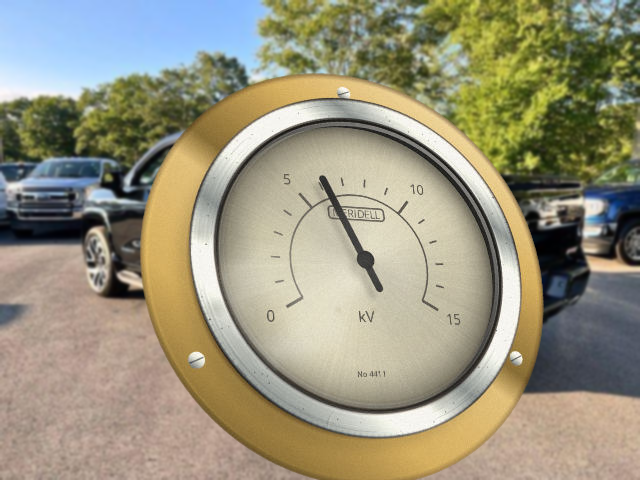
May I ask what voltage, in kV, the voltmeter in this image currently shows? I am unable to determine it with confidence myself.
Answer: 6 kV
